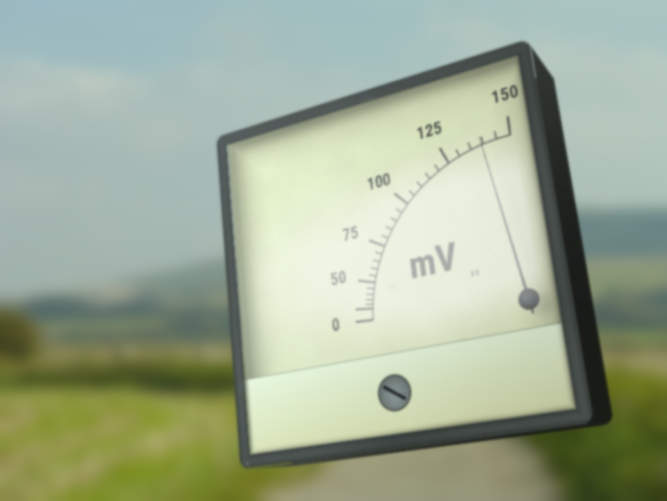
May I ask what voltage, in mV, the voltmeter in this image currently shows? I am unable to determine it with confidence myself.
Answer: 140 mV
